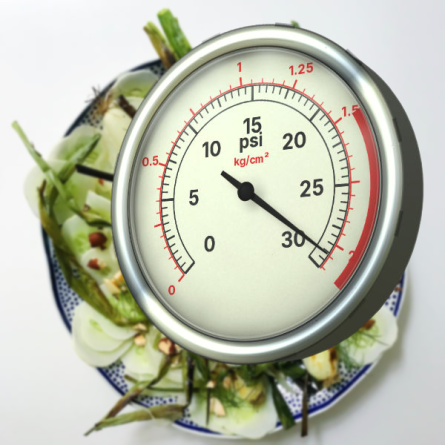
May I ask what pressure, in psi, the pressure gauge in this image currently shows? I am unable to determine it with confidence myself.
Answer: 29 psi
